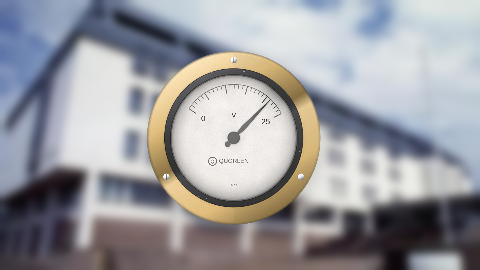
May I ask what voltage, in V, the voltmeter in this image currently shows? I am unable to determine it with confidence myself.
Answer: 21 V
